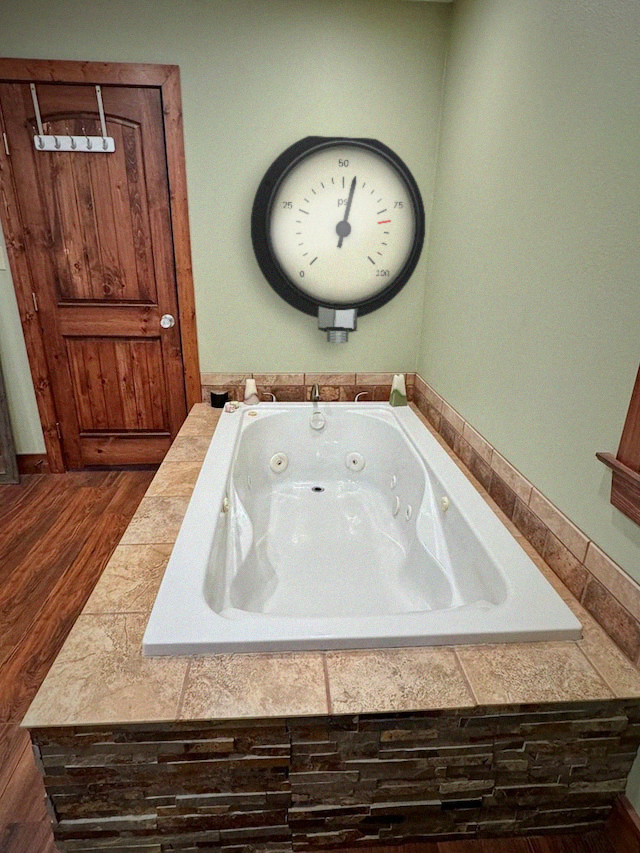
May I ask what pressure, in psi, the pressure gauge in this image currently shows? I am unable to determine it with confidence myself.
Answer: 55 psi
